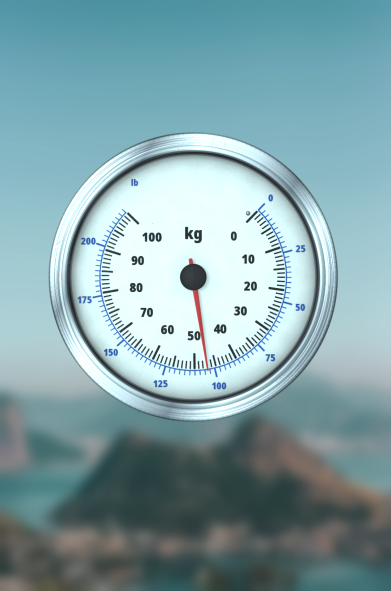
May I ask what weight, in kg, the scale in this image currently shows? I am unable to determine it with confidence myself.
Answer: 47 kg
